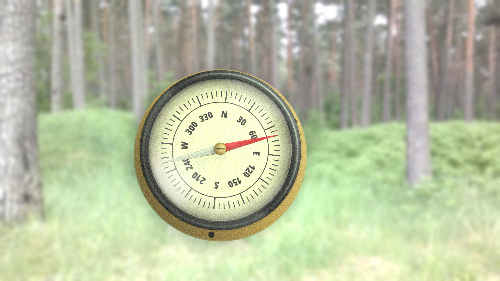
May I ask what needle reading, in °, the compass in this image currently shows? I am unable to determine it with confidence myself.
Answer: 70 °
